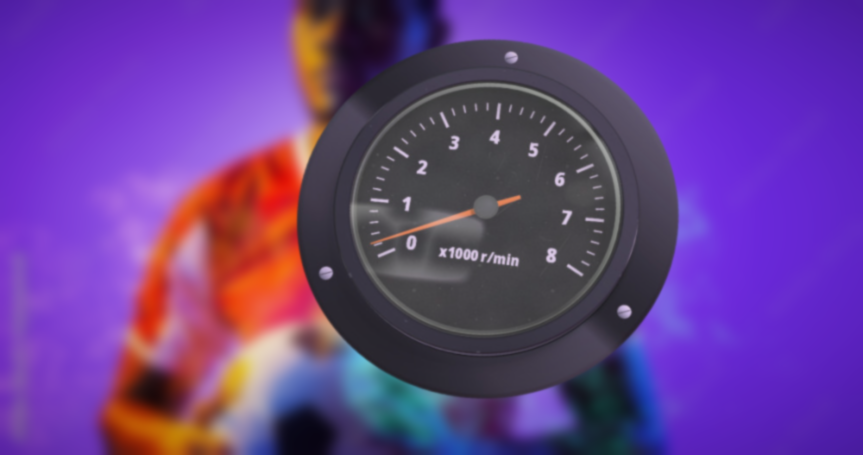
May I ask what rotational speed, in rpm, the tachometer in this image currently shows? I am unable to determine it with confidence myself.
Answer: 200 rpm
